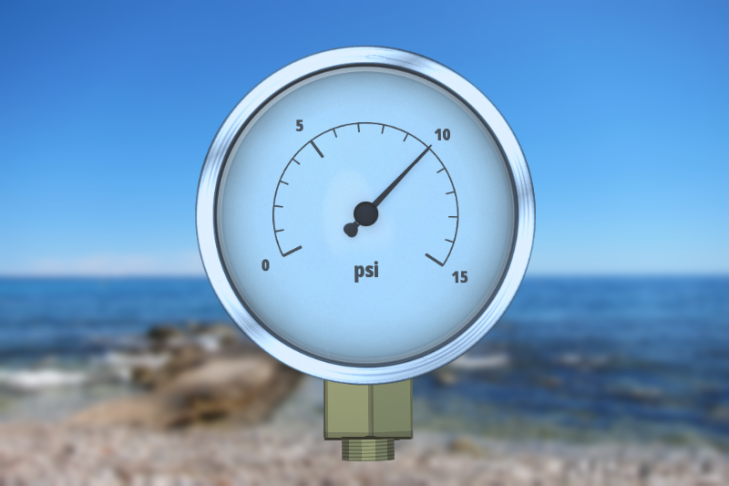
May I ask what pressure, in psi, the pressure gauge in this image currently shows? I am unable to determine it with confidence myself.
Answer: 10 psi
